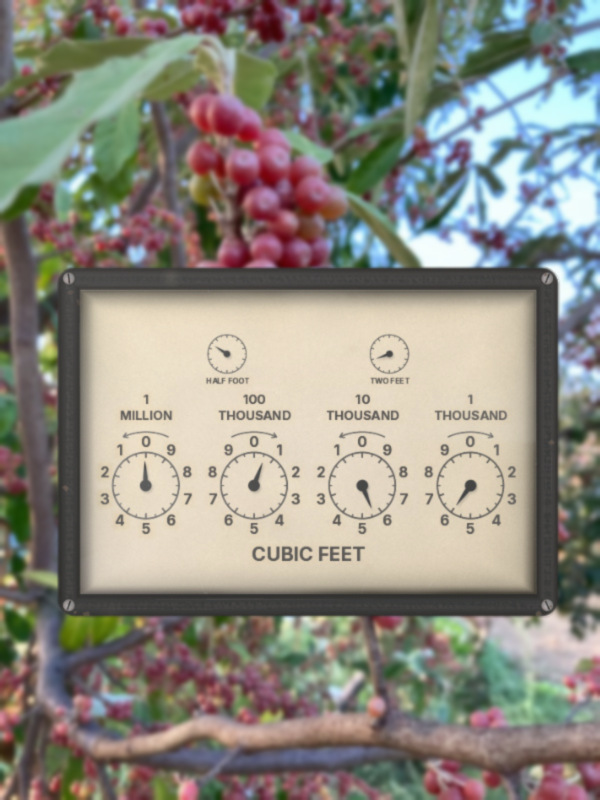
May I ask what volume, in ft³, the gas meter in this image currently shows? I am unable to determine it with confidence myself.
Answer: 5600 ft³
